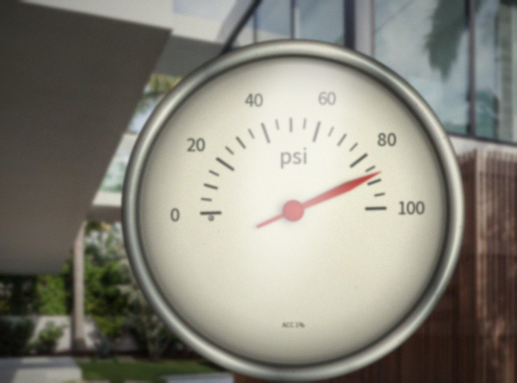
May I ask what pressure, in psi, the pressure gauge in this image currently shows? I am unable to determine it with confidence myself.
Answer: 87.5 psi
